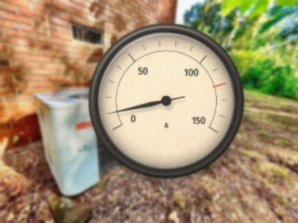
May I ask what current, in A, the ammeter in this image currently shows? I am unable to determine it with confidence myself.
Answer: 10 A
